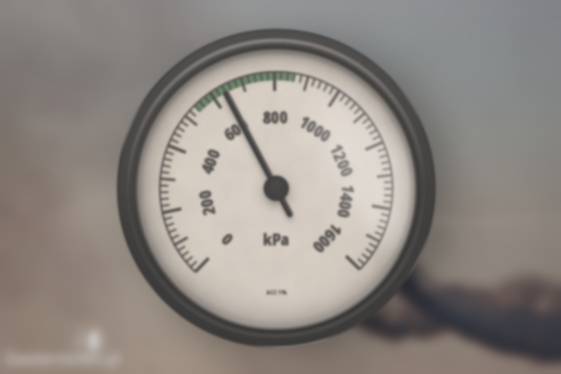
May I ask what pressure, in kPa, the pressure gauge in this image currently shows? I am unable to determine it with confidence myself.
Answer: 640 kPa
